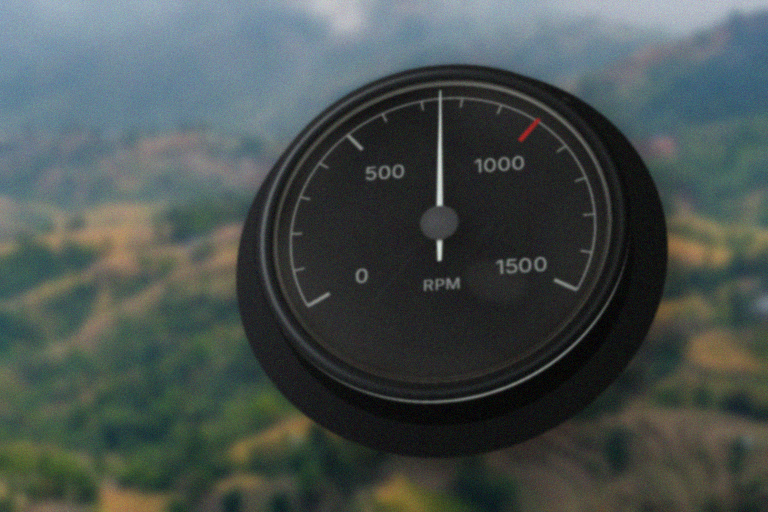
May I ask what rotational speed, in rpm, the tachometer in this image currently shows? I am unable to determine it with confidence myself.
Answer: 750 rpm
